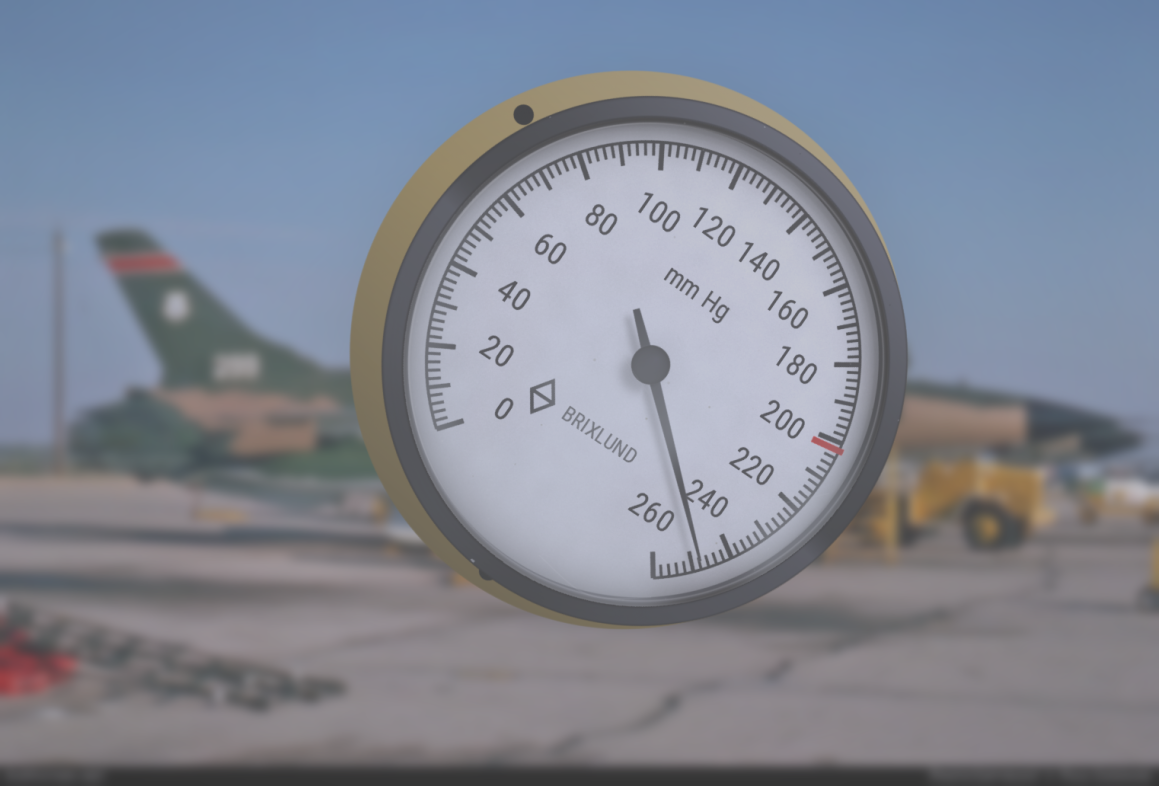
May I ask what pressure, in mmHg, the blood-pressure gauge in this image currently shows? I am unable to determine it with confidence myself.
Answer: 248 mmHg
